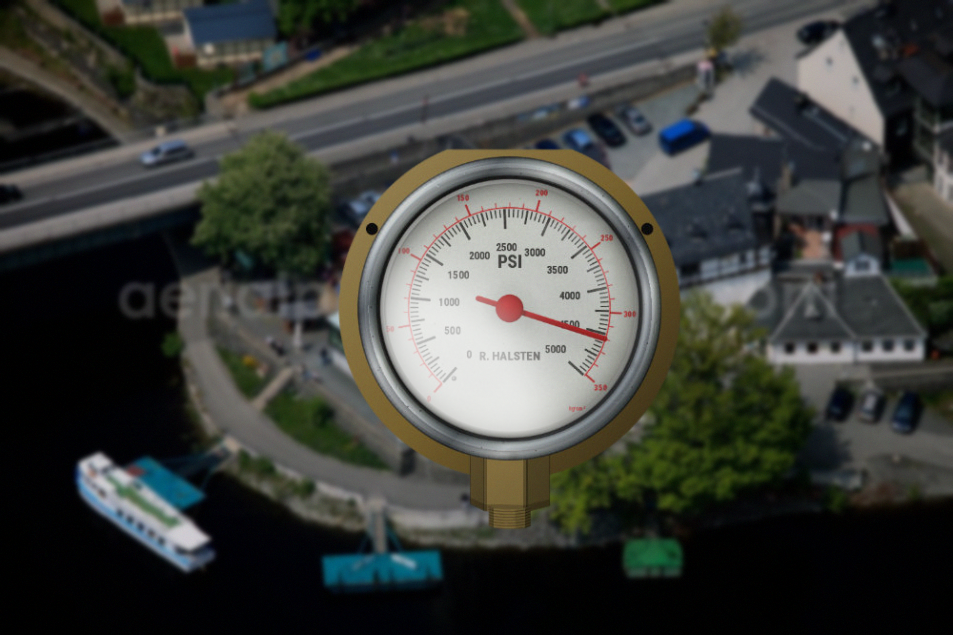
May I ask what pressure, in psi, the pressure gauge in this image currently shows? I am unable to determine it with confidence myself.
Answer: 4550 psi
